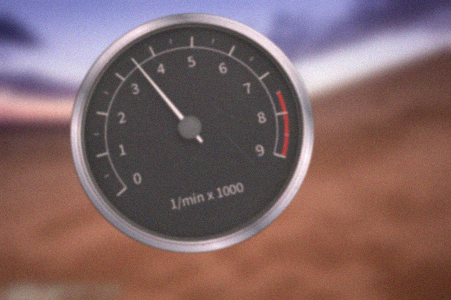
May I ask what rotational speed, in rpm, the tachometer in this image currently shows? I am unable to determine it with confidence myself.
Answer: 3500 rpm
